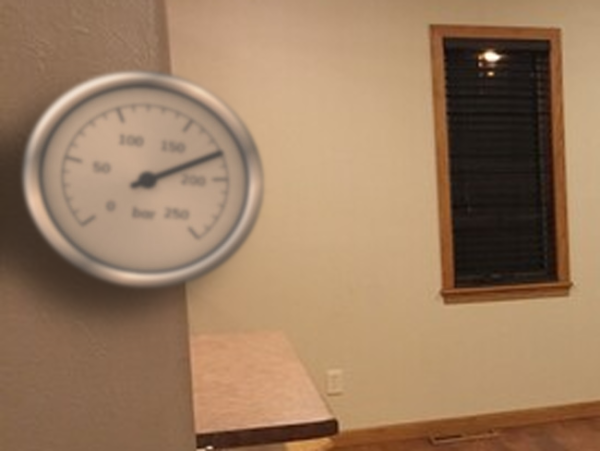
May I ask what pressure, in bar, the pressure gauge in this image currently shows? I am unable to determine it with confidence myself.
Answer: 180 bar
